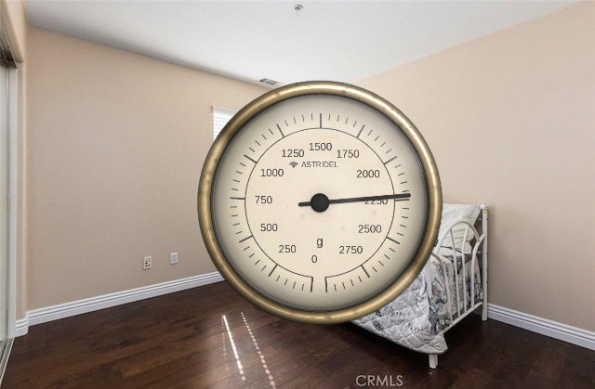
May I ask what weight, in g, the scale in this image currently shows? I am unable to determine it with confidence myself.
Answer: 2225 g
